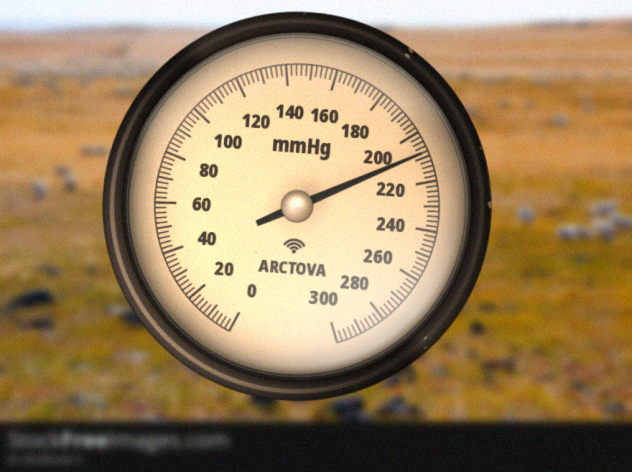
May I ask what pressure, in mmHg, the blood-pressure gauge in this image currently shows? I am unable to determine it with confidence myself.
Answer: 208 mmHg
